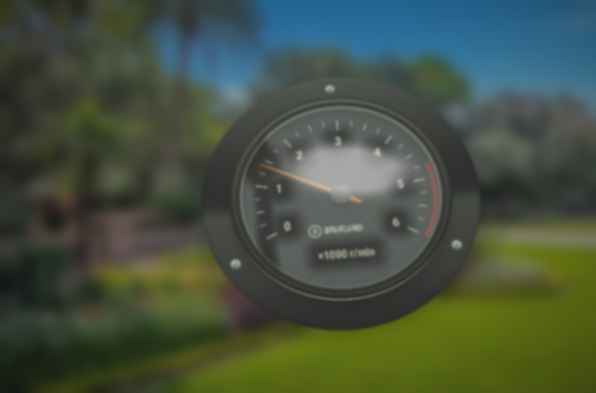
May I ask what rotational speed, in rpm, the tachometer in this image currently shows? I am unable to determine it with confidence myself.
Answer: 1375 rpm
